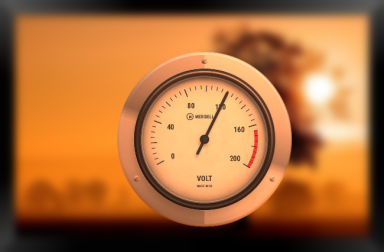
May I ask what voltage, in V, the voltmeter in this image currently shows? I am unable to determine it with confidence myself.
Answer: 120 V
